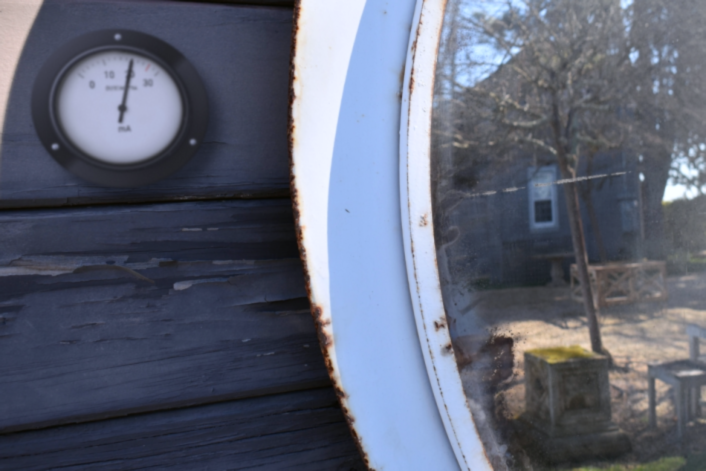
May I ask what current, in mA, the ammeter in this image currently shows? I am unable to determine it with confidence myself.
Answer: 20 mA
